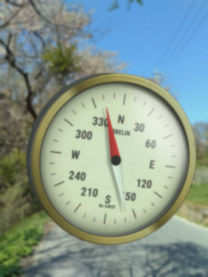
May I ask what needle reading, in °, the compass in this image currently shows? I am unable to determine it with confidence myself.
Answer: 340 °
